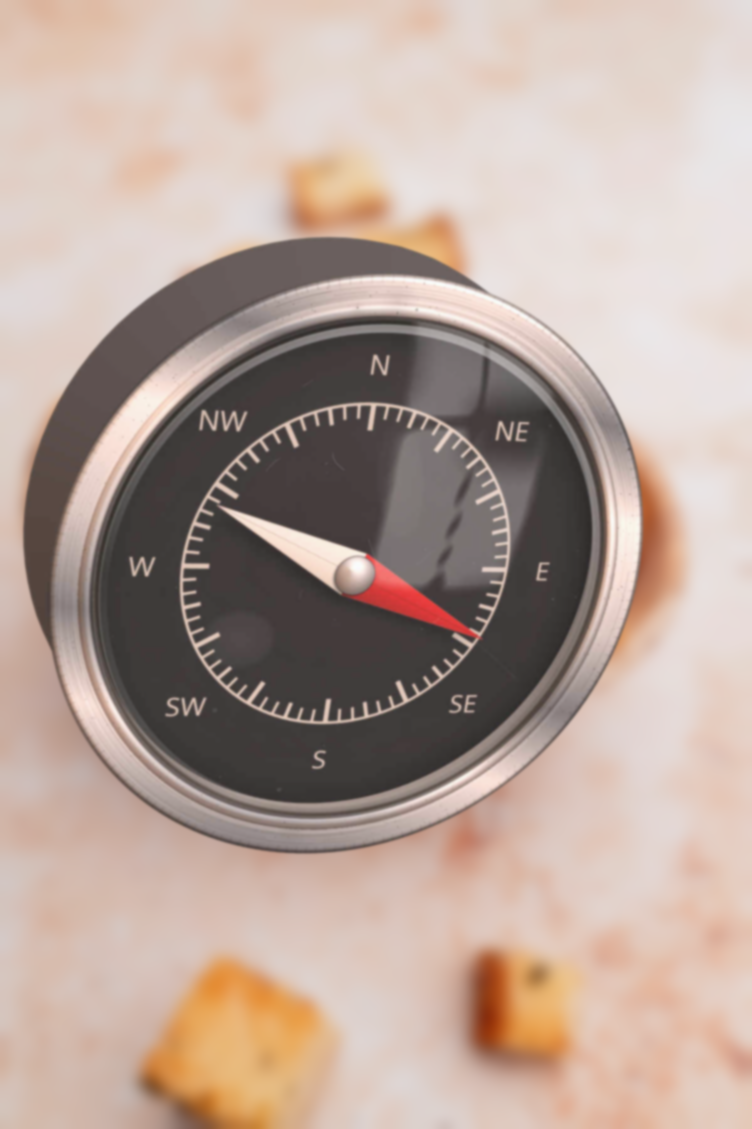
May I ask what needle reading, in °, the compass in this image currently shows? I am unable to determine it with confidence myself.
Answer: 115 °
